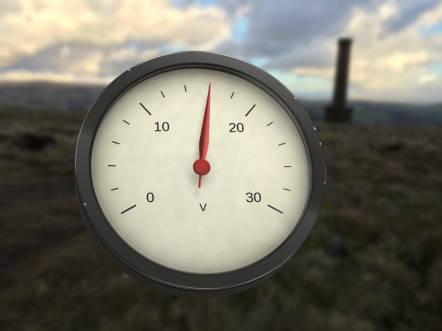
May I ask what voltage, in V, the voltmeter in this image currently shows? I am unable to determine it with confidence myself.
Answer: 16 V
